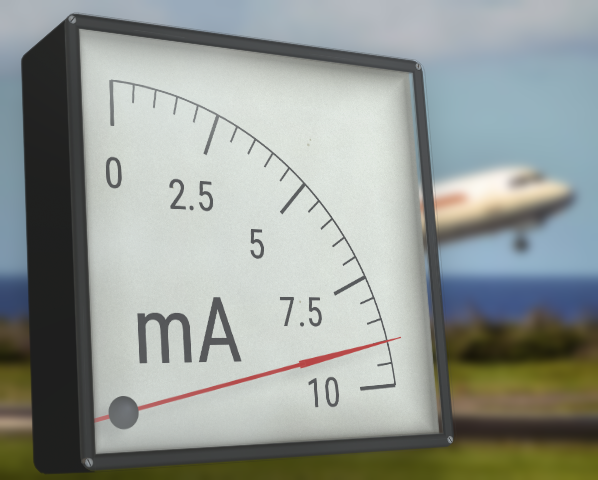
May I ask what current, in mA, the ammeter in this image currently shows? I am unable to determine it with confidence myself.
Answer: 9 mA
